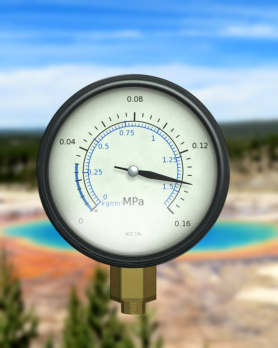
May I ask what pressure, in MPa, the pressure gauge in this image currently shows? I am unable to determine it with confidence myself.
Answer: 0.14 MPa
